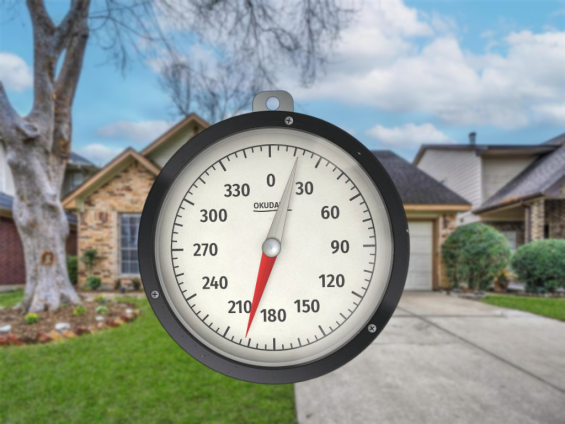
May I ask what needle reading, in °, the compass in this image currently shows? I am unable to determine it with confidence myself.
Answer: 197.5 °
